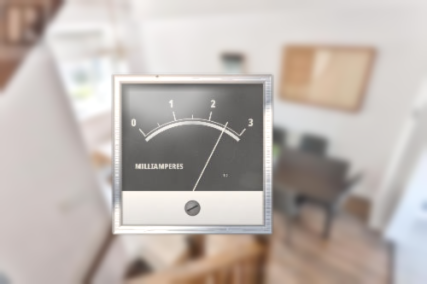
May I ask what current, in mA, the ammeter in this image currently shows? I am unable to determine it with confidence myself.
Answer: 2.5 mA
